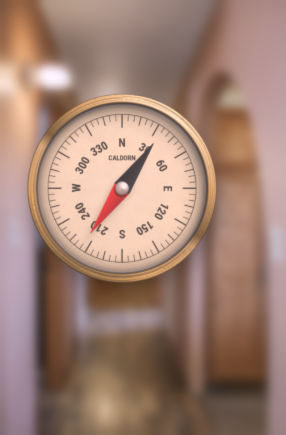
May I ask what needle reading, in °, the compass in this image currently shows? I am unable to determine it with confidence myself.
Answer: 215 °
